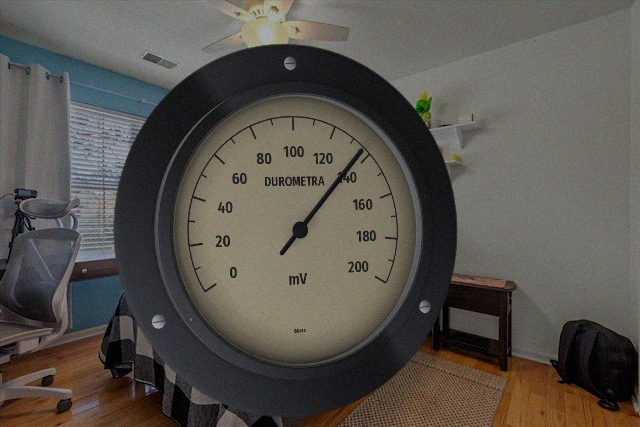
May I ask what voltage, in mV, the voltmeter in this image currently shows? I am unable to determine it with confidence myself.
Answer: 135 mV
